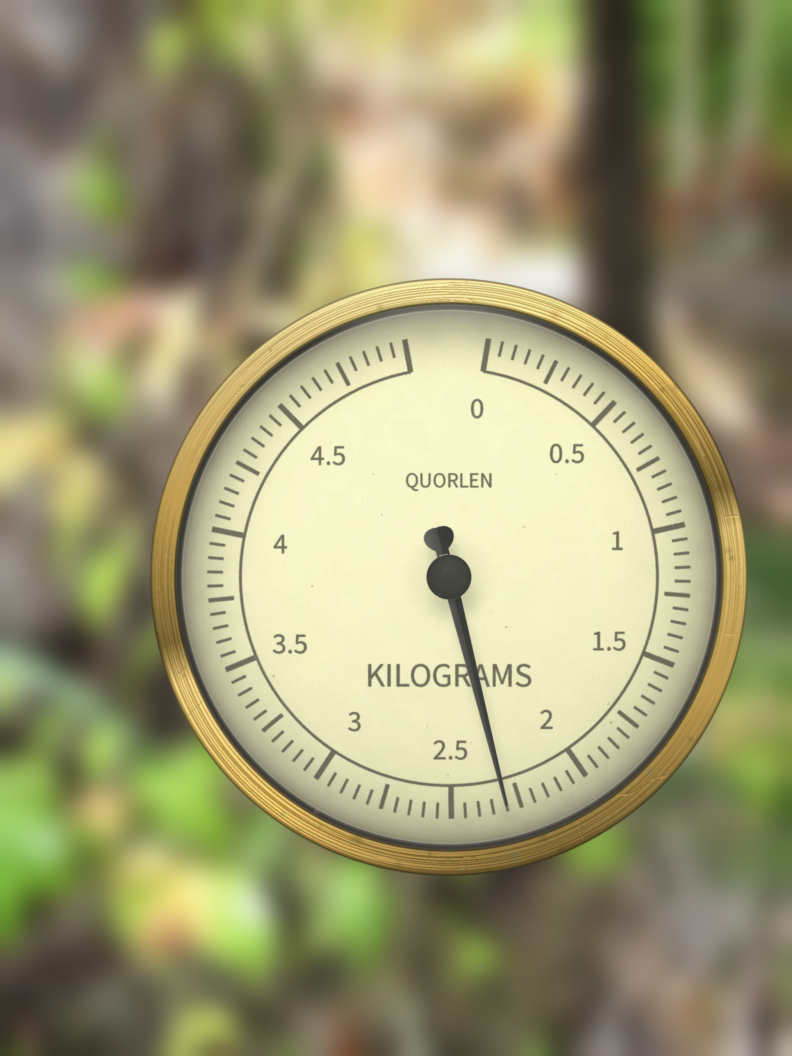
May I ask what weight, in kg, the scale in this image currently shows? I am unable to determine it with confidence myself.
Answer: 2.3 kg
